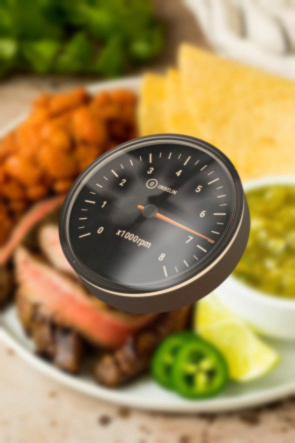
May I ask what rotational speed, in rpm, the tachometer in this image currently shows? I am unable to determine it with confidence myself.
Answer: 6750 rpm
